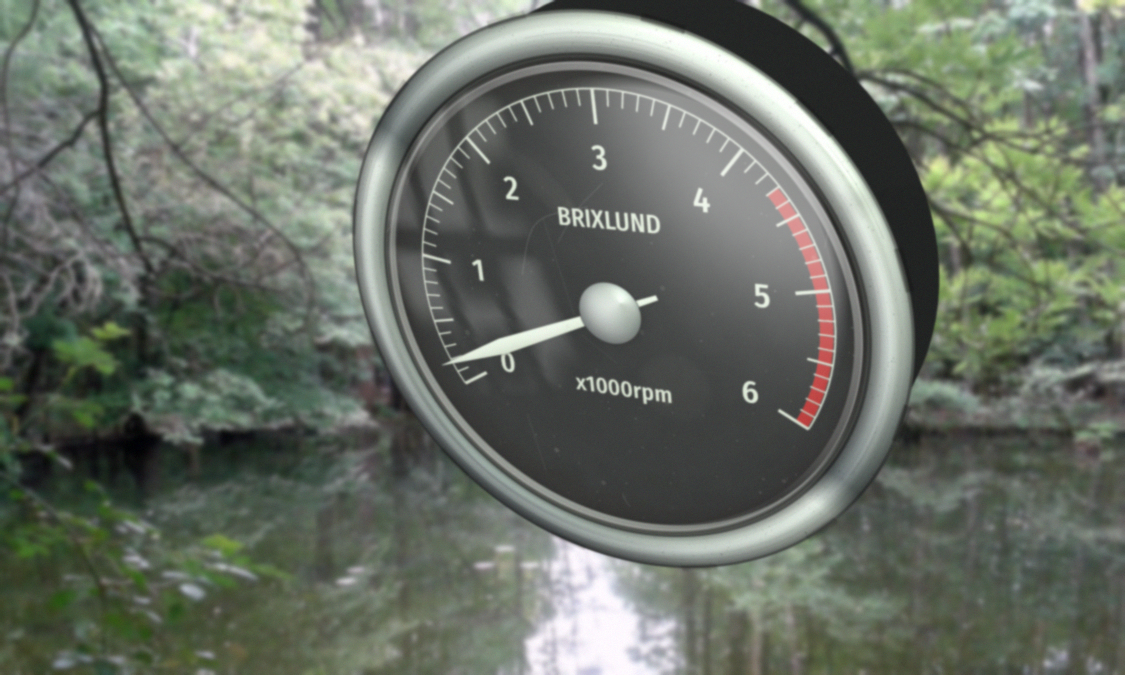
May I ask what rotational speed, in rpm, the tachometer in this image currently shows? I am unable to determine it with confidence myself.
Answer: 200 rpm
